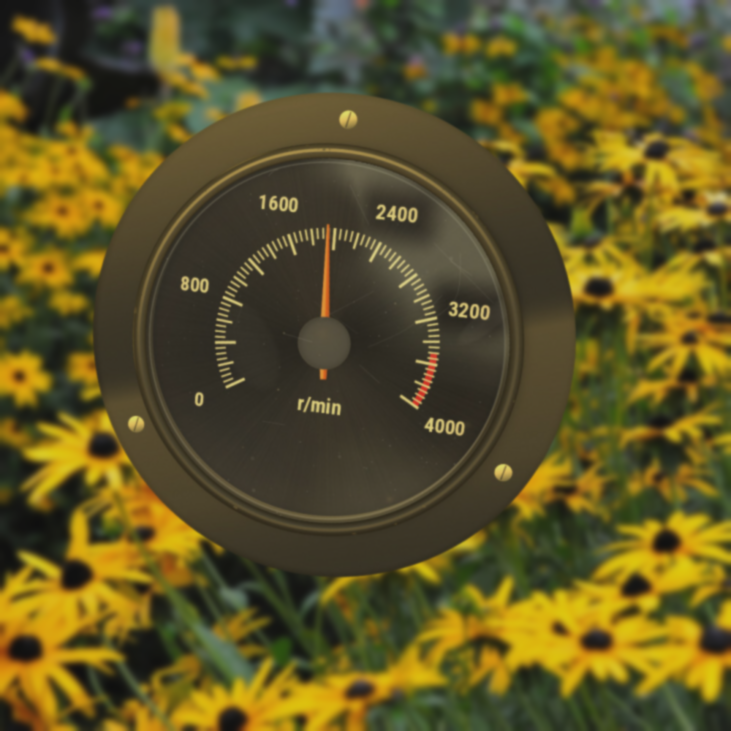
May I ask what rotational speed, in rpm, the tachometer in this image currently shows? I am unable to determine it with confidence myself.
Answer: 1950 rpm
